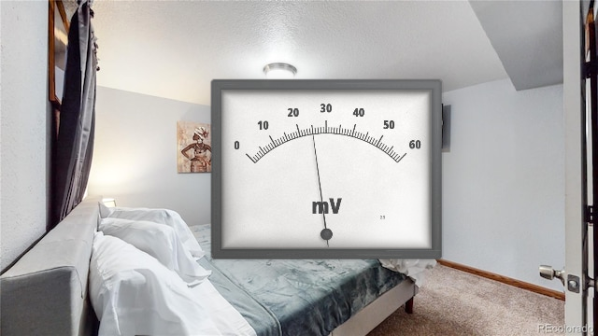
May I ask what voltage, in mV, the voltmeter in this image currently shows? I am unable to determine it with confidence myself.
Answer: 25 mV
